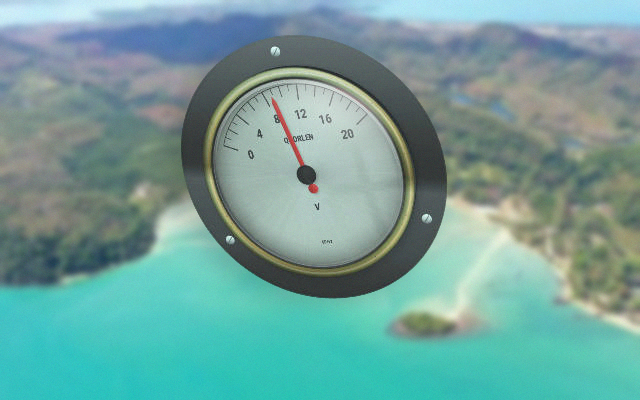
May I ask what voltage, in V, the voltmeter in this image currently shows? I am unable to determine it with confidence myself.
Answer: 9 V
